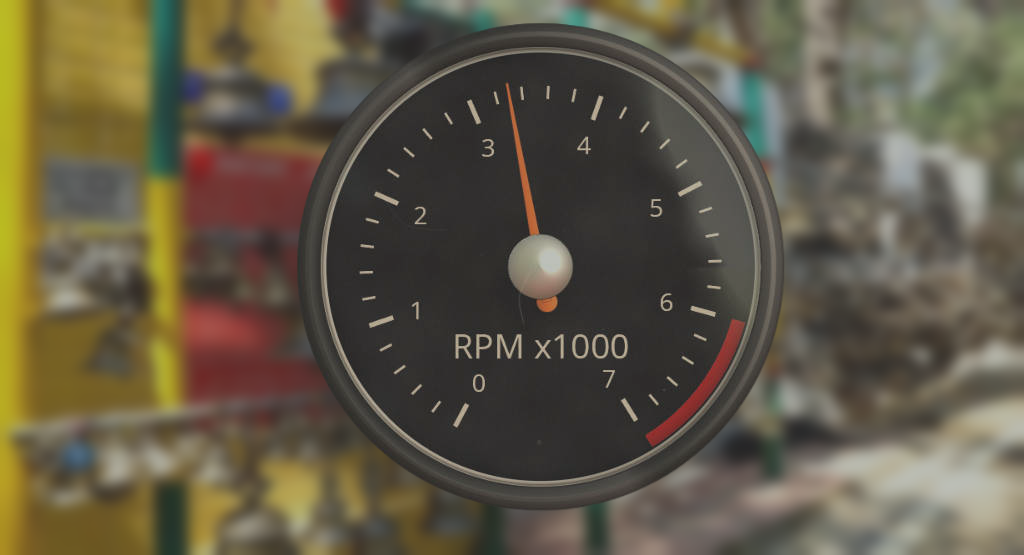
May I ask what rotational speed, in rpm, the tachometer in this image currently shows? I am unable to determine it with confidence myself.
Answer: 3300 rpm
